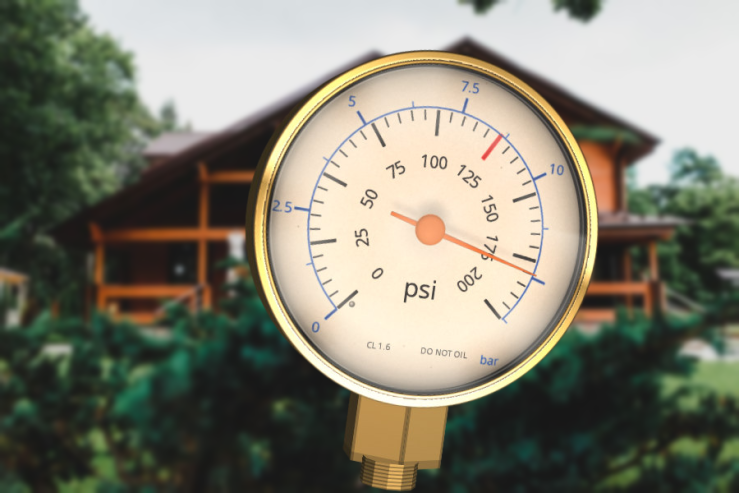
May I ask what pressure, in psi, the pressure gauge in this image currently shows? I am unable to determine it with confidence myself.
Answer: 180 psi
